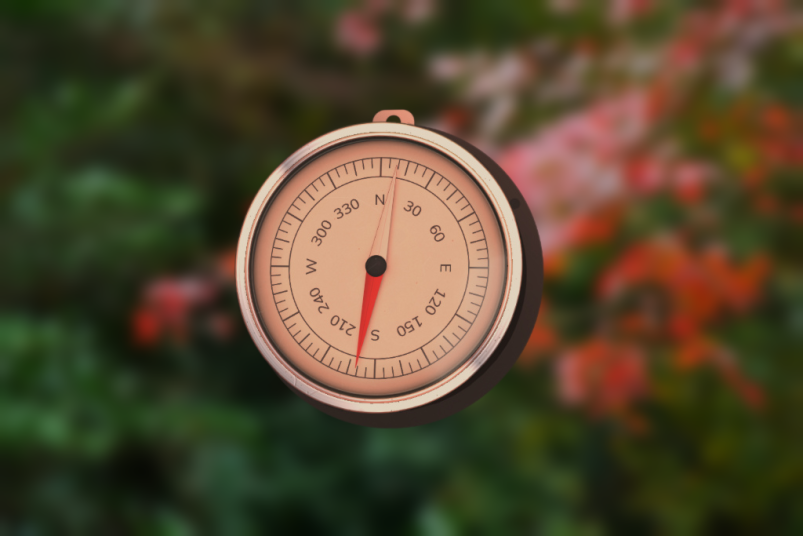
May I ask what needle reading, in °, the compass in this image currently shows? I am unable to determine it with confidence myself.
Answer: 190 °
